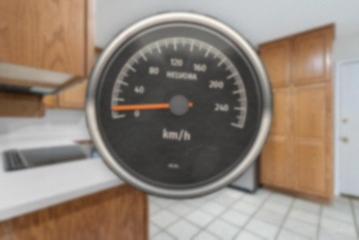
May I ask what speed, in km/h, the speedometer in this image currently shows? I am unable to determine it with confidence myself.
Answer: 10 km/h
